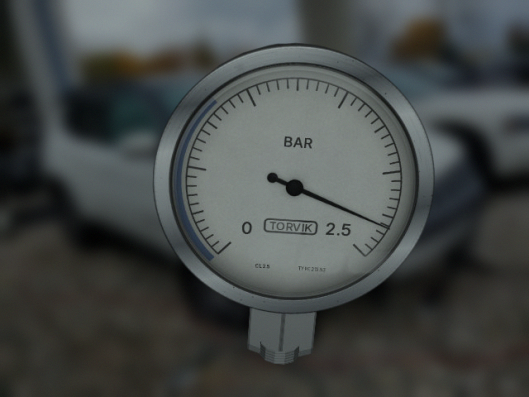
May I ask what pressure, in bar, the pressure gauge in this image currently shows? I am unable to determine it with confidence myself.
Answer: 2.3 bar
